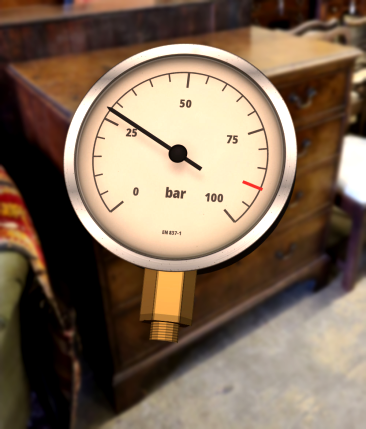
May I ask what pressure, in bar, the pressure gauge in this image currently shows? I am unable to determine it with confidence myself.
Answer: 27.5 bar
